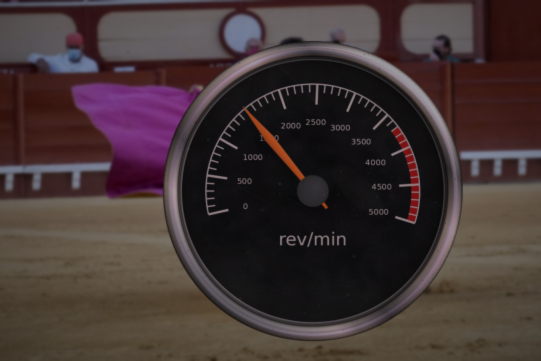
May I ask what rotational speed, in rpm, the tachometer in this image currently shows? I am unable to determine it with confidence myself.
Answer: 1500 rpm
